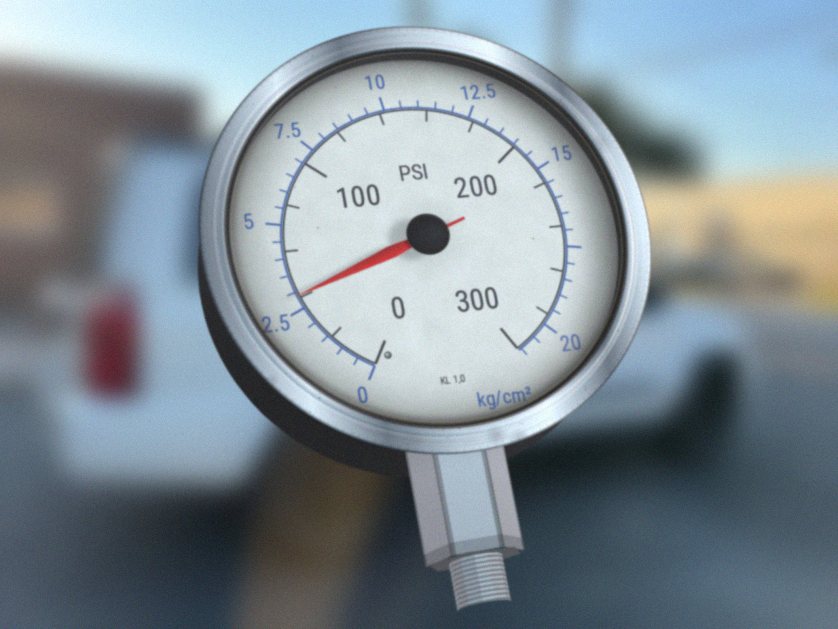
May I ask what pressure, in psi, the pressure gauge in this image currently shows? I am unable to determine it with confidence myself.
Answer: 40 psi
